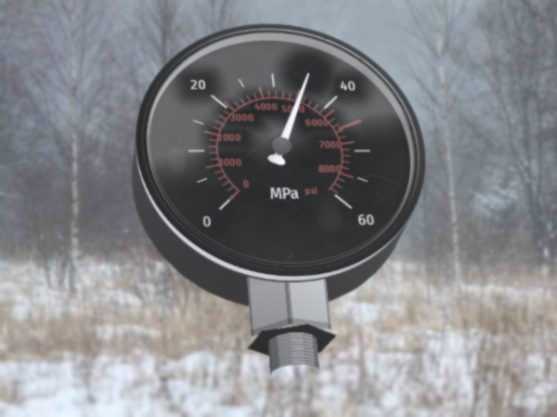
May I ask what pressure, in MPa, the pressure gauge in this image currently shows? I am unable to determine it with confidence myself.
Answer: 35 MPa
